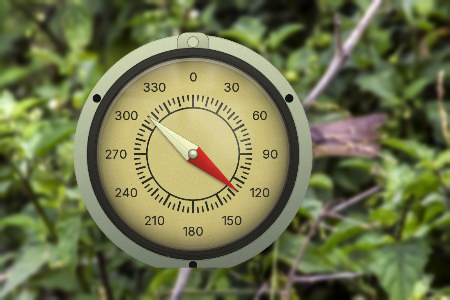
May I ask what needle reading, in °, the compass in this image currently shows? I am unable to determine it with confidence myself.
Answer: 130 °
